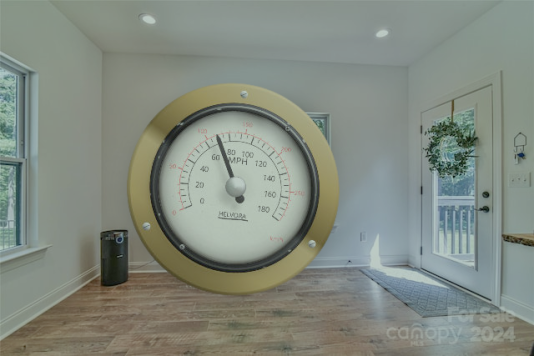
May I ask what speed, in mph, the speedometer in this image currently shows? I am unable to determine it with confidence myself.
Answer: 70 mph
